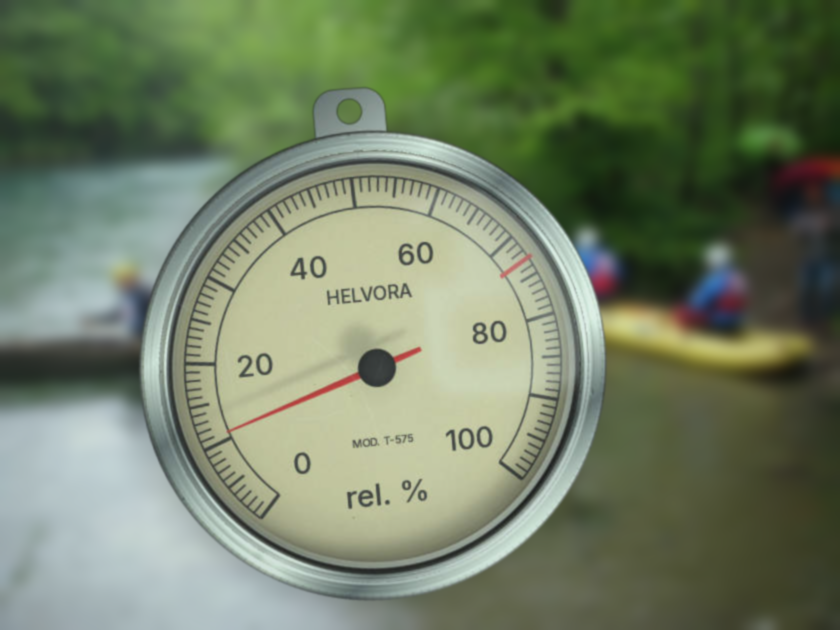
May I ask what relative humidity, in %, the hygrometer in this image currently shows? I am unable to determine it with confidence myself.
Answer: 11 %
